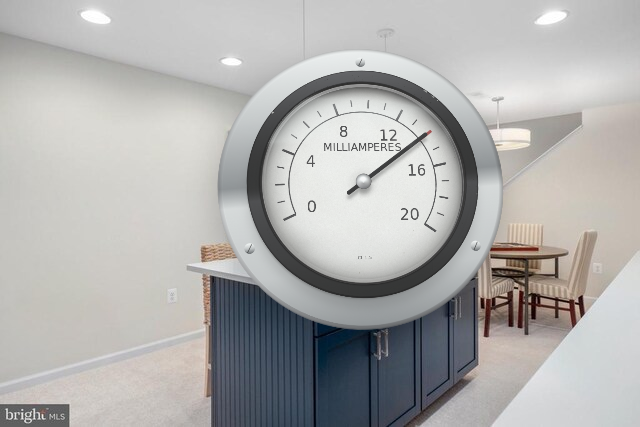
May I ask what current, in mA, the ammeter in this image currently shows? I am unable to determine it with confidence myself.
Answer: 14 mA
